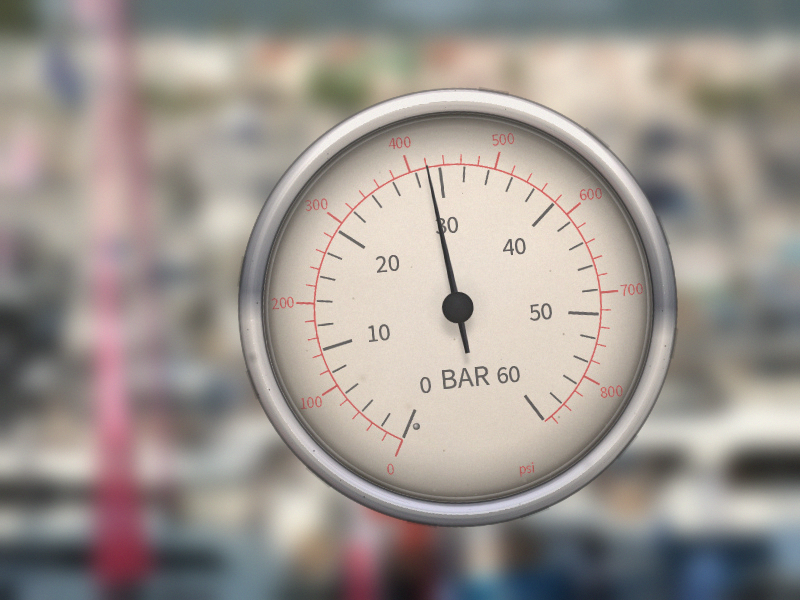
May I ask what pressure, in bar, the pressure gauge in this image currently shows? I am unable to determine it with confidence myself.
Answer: 29 bar
